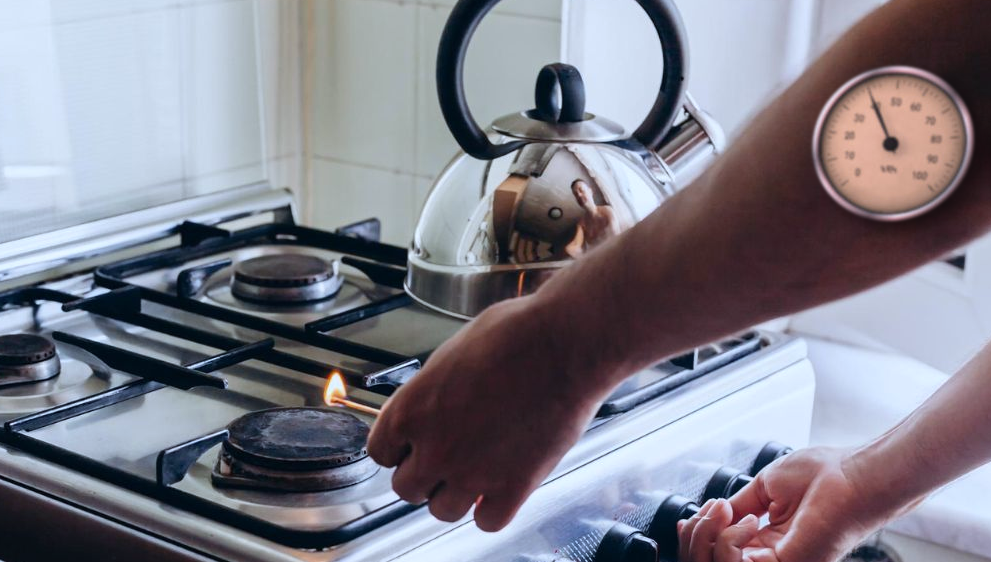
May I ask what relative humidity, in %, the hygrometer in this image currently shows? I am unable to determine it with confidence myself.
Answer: 40 %
